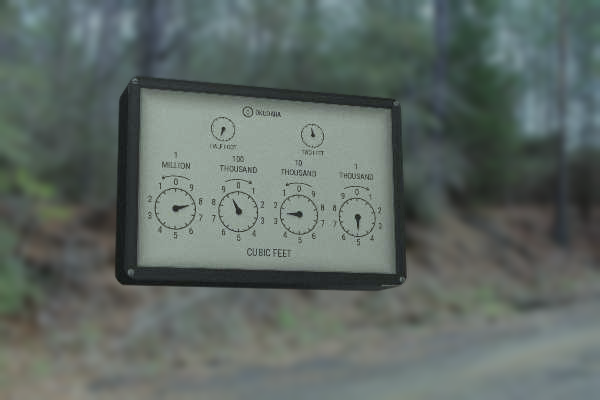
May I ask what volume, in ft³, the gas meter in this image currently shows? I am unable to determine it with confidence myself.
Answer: 792500 ft³
